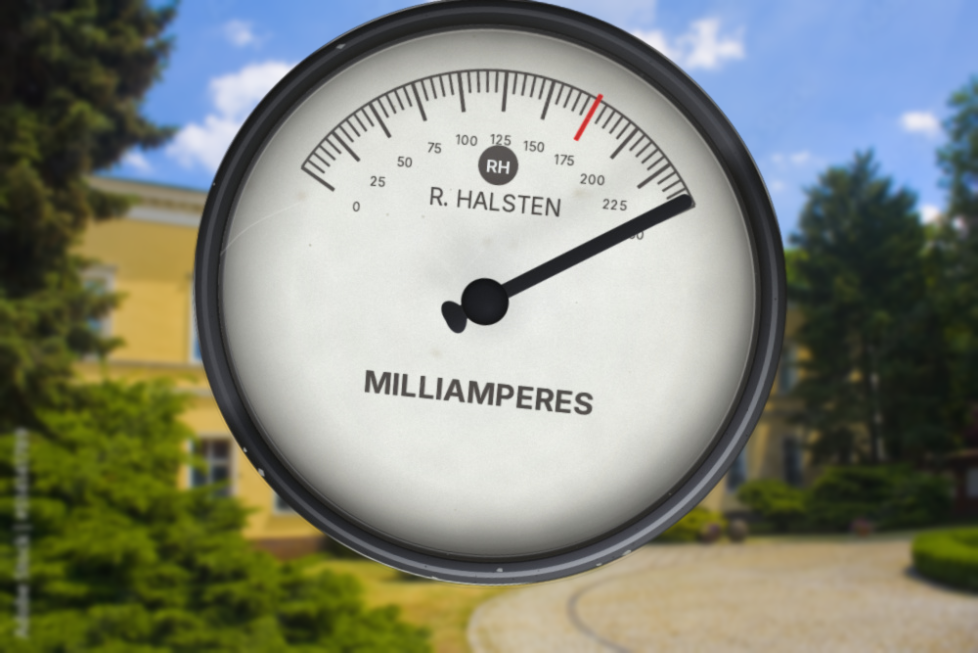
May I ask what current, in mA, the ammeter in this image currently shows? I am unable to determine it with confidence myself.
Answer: 245 mA
